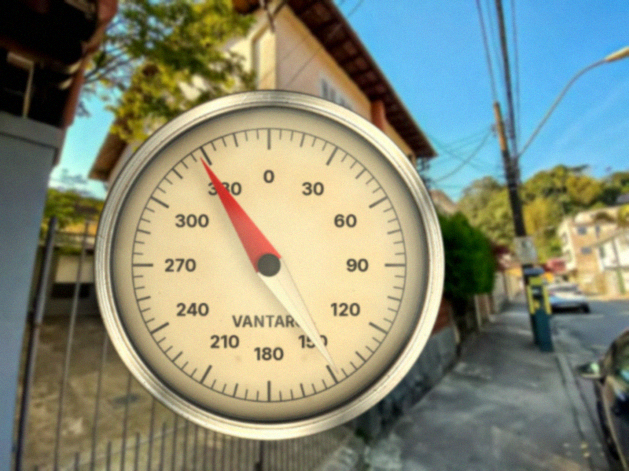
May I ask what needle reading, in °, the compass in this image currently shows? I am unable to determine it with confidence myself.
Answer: 327.5 °
